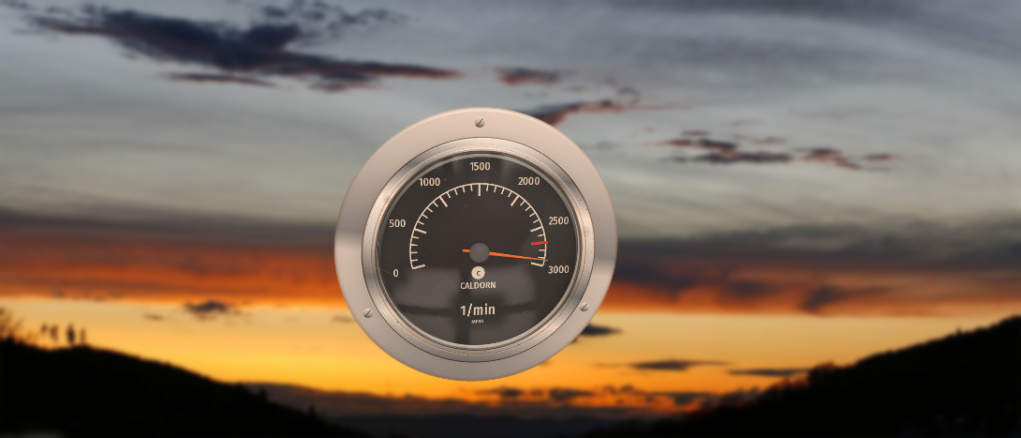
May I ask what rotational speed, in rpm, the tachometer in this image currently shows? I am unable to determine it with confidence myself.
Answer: 2900 rpm
